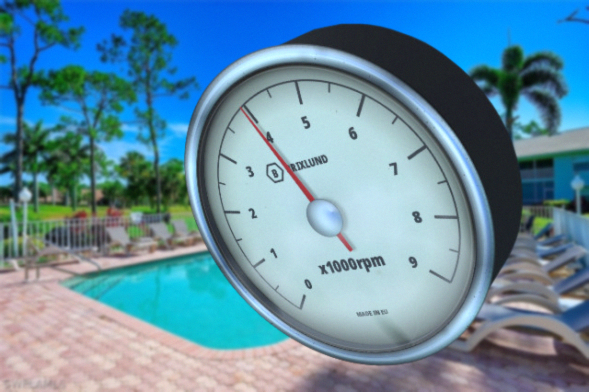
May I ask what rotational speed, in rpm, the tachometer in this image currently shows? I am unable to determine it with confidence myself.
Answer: 4000 rpm
